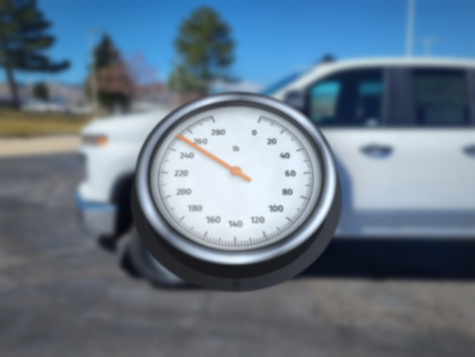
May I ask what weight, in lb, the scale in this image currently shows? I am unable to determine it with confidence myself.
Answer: 250 lb
